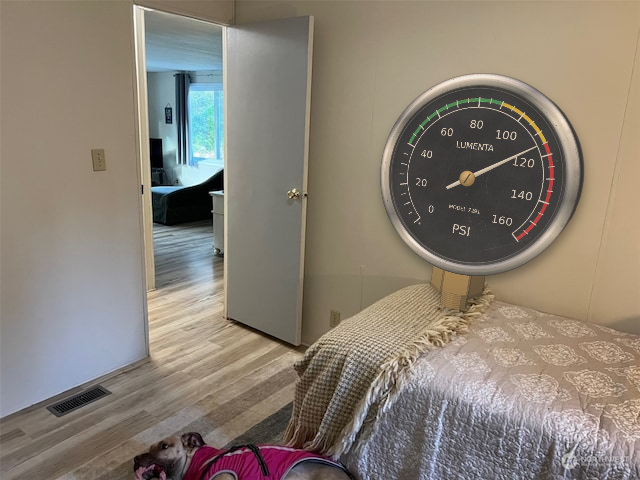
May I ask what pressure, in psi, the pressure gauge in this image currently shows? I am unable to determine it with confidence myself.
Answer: 115 psi
